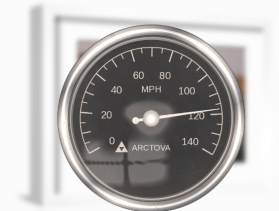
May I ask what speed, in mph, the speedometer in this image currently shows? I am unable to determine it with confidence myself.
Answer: 117.5 mph
